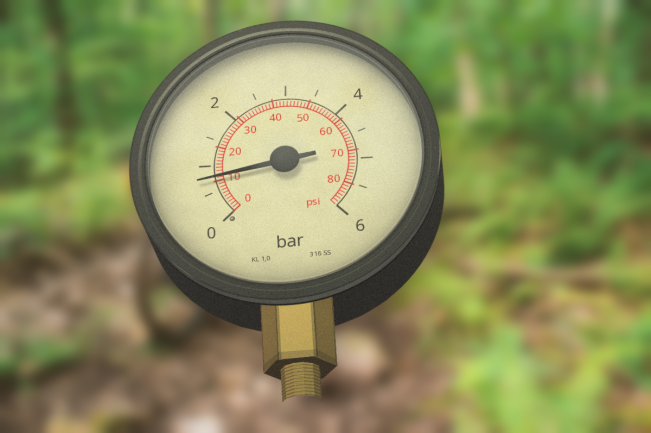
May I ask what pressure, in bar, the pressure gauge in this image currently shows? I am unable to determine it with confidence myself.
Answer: 0.75 bar
